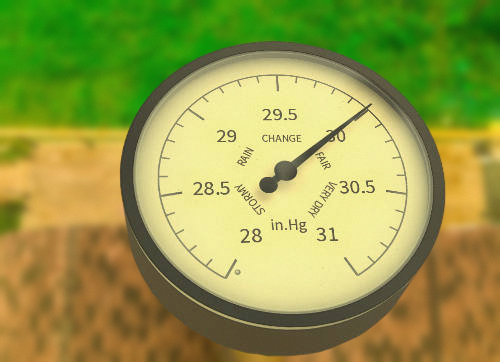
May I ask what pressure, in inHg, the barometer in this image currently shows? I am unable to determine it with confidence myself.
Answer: 30 inHg
